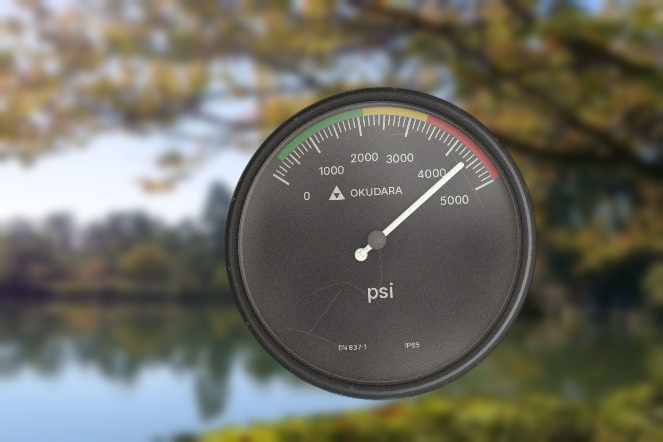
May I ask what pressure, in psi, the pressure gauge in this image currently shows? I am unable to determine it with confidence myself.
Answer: 4400 psi
